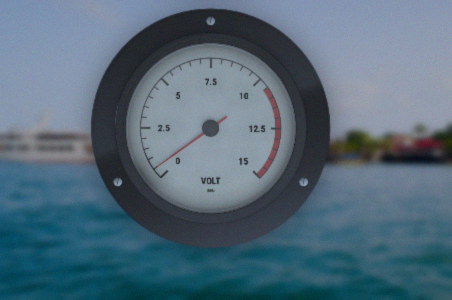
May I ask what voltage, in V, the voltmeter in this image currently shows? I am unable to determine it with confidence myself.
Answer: 0.5 V
